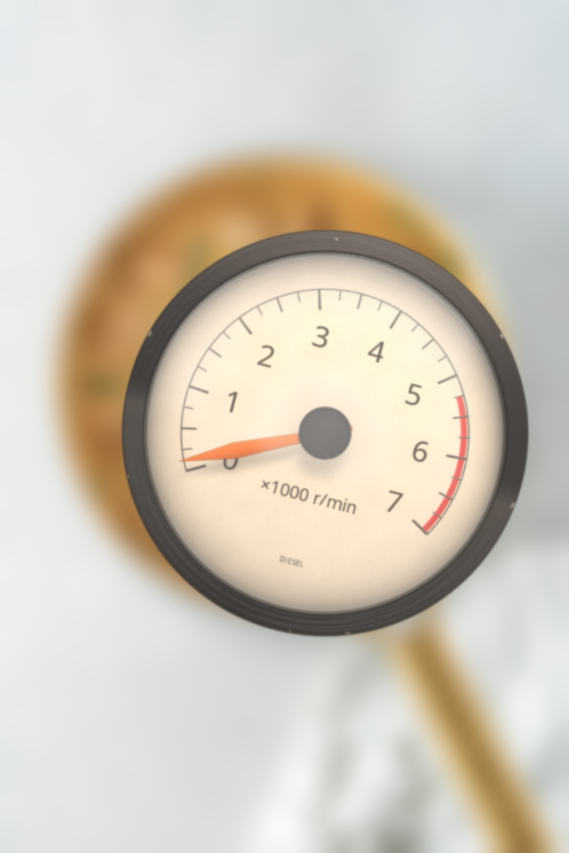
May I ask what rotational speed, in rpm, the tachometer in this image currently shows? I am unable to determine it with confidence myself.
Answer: 125 rpm
